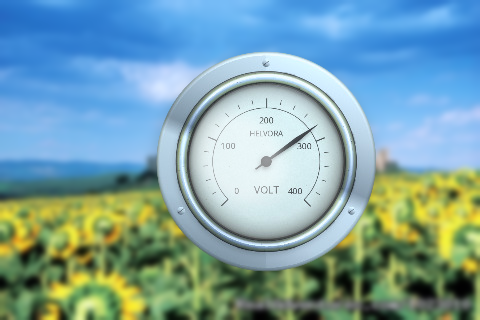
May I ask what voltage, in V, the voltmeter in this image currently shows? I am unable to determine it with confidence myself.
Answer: 280 V
